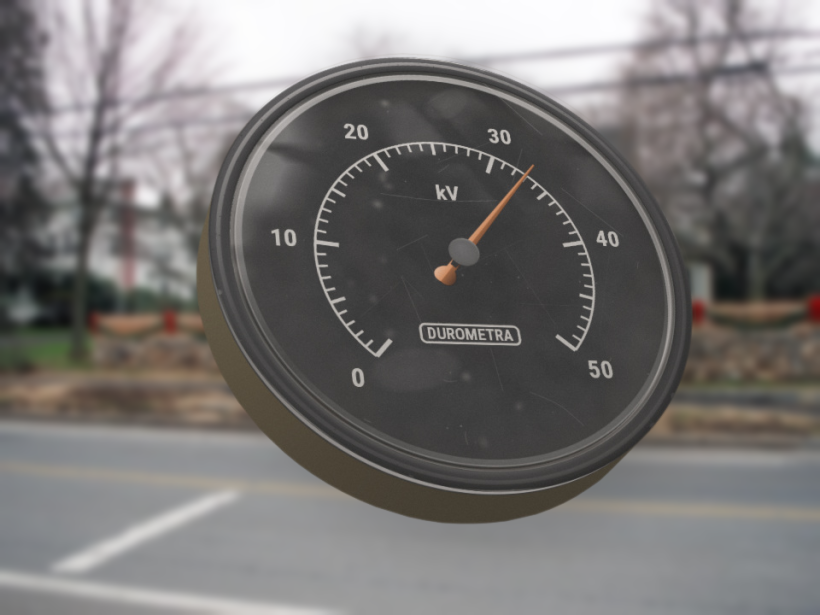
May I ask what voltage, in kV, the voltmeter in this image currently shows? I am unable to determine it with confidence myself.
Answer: 33 kV
